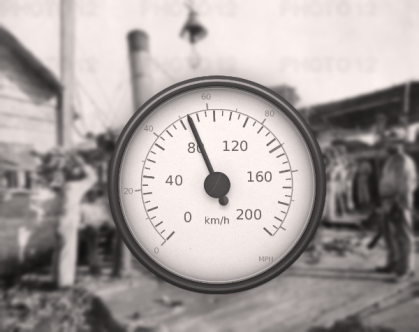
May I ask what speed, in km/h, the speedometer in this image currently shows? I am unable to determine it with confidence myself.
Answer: 85 km/h
